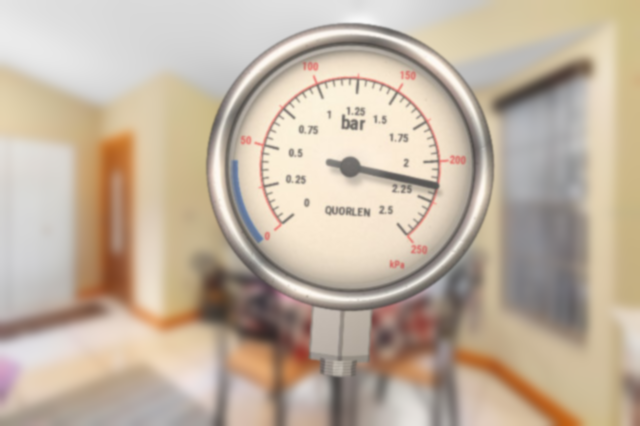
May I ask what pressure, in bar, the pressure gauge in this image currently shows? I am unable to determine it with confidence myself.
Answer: 2.15 bar
